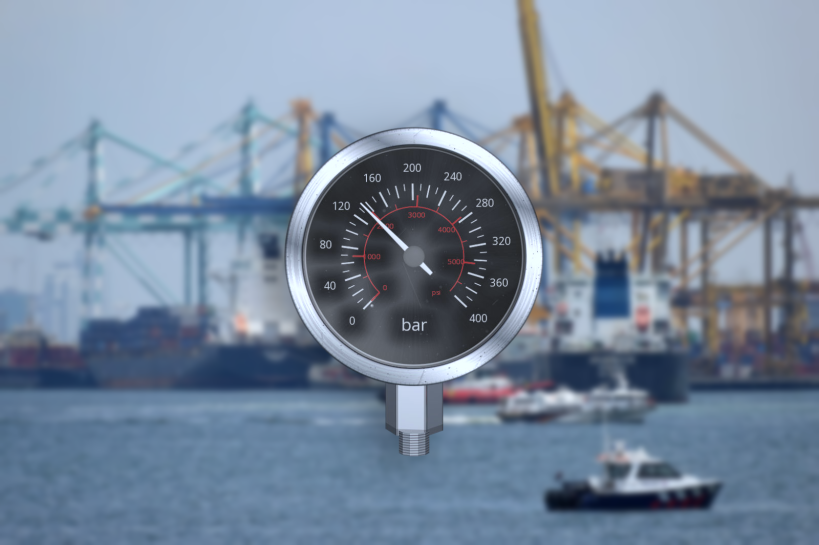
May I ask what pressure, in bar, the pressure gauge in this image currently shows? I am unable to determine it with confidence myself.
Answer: 135 bar
